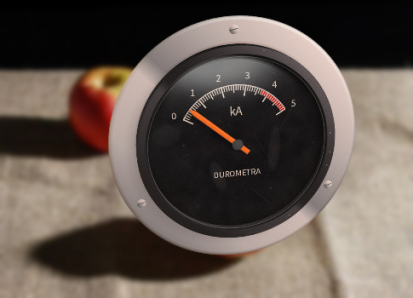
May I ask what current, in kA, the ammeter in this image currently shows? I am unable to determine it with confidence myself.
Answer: 0.5 kA
